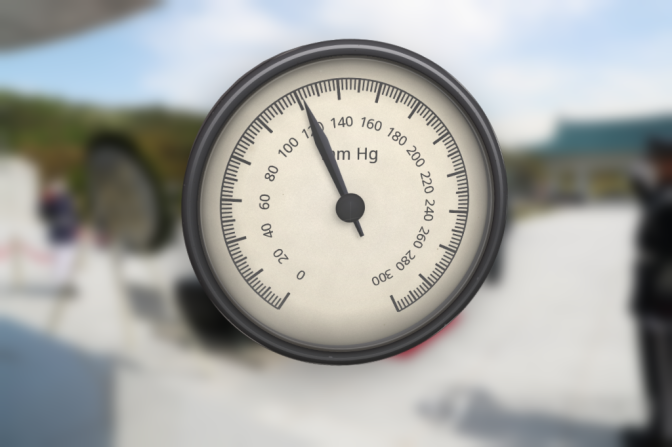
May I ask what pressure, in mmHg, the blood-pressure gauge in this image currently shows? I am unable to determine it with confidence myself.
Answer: 122 mmHg
